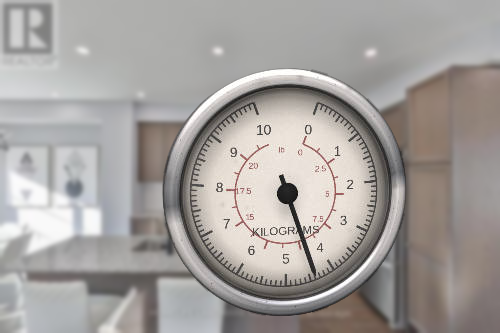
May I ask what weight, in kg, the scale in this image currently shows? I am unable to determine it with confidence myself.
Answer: 4.4 kg
